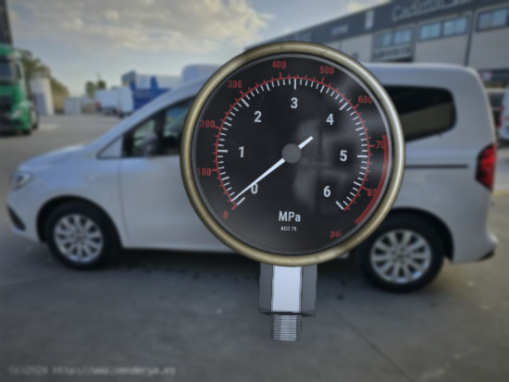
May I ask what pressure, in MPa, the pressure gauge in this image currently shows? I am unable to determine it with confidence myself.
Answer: 0.1 MPa
